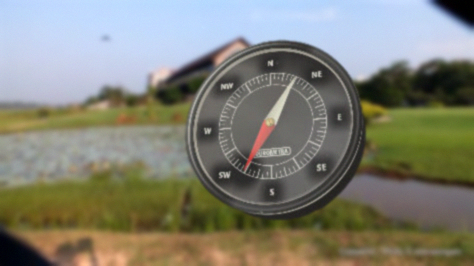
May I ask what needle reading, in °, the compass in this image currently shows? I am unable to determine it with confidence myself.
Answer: 210 °
